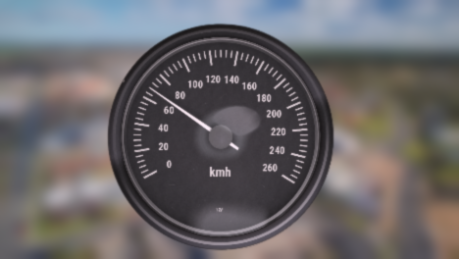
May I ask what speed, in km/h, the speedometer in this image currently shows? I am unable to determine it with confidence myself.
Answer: 68 km/h
